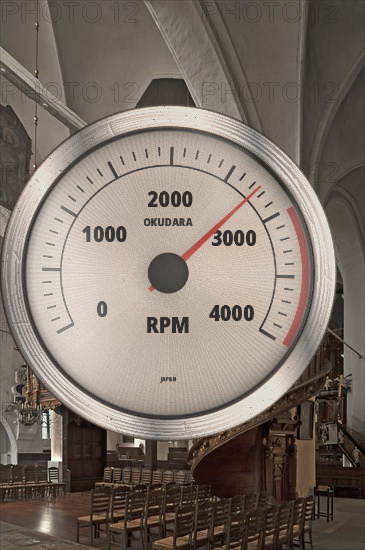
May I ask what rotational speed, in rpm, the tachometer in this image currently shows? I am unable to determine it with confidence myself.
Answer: 2750 rpm
